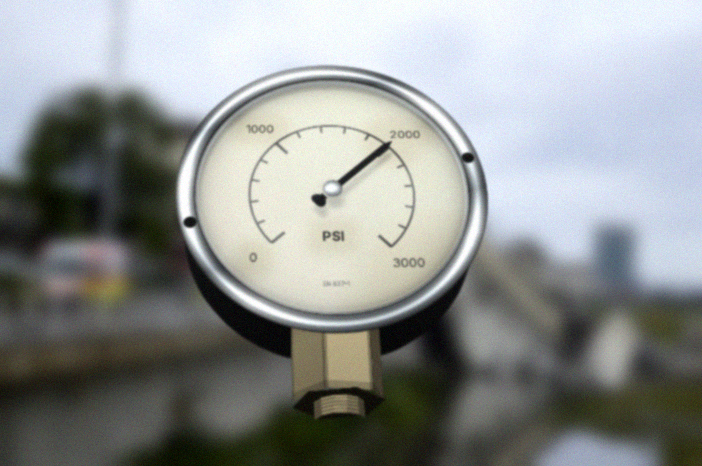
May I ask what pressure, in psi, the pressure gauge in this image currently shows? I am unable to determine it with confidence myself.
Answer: 2000 psi
